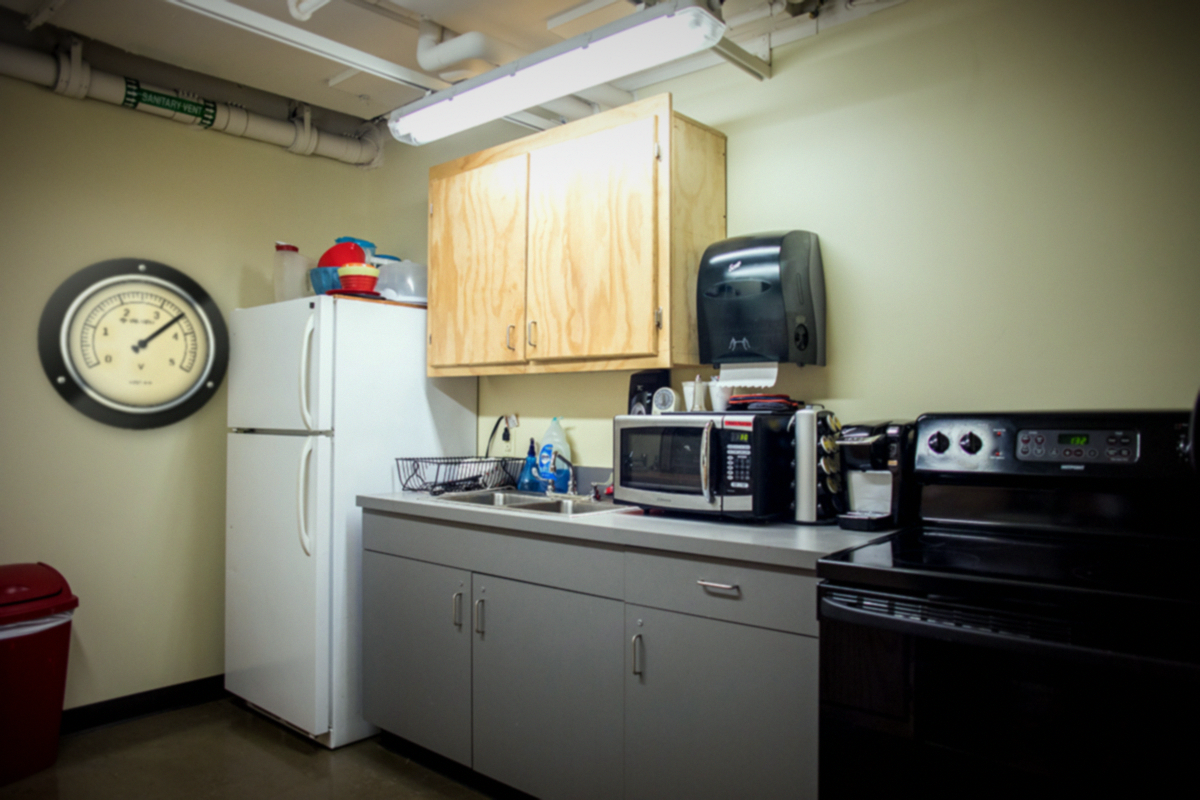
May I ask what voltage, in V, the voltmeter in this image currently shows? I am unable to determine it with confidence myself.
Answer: 3.5 V
